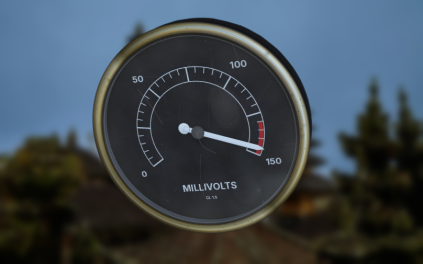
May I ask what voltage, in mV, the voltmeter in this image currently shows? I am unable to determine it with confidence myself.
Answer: 145 mV
